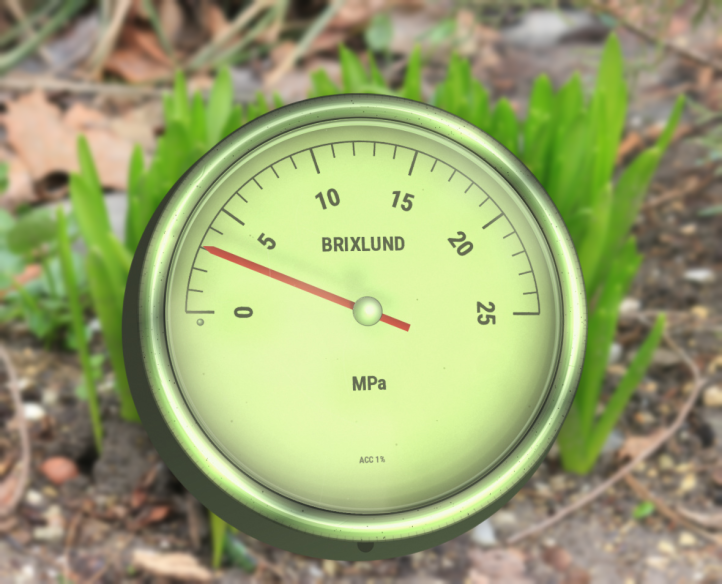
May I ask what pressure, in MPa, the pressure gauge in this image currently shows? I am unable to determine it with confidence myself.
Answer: 3 MPa
